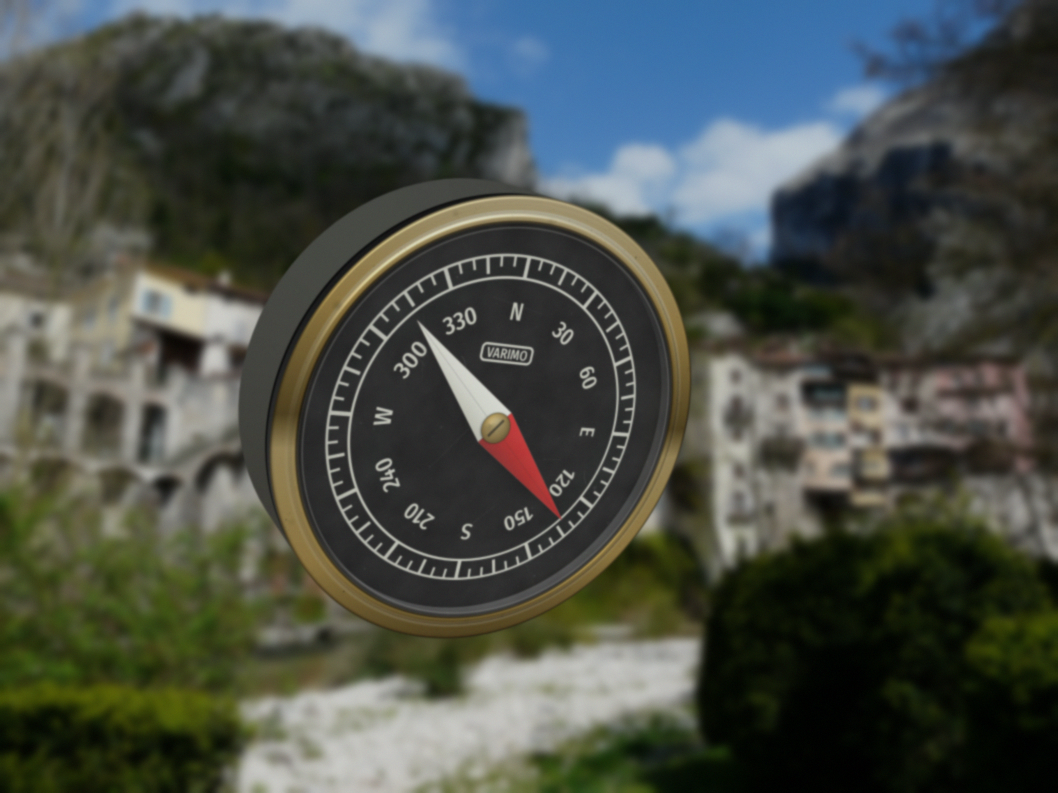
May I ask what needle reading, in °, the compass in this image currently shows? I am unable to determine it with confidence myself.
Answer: 132.5 °
